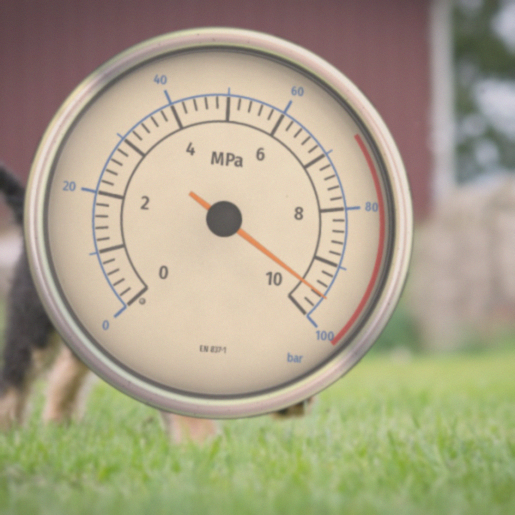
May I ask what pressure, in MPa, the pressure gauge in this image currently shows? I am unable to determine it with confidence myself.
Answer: 9.6 MPa
